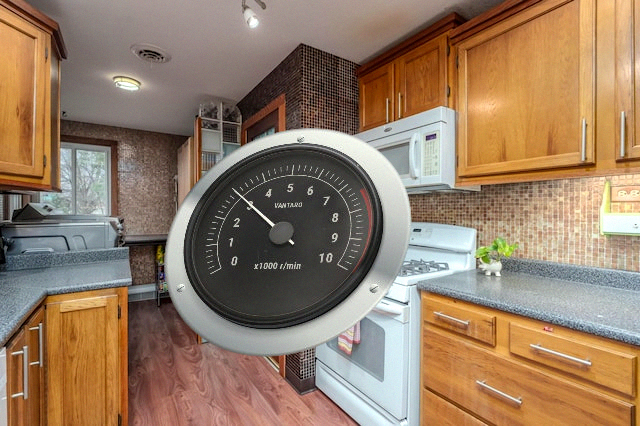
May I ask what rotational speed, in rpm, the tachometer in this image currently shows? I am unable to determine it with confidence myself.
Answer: 3000 rpm
